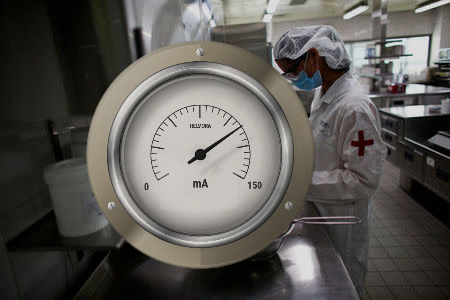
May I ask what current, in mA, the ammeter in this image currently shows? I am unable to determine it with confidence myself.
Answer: 110 mA
